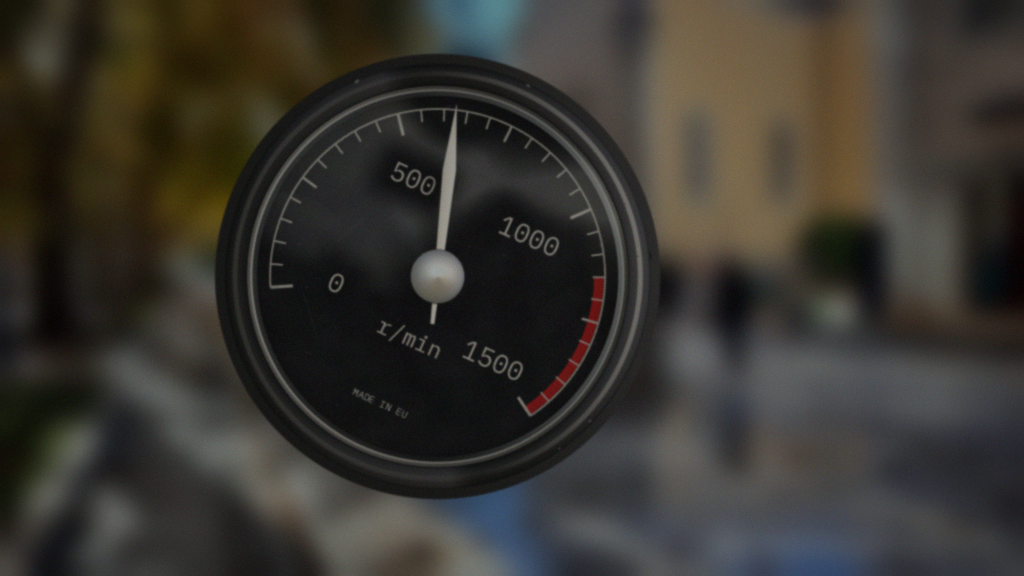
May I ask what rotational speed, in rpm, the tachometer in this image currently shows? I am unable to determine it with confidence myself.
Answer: 625 rpm
